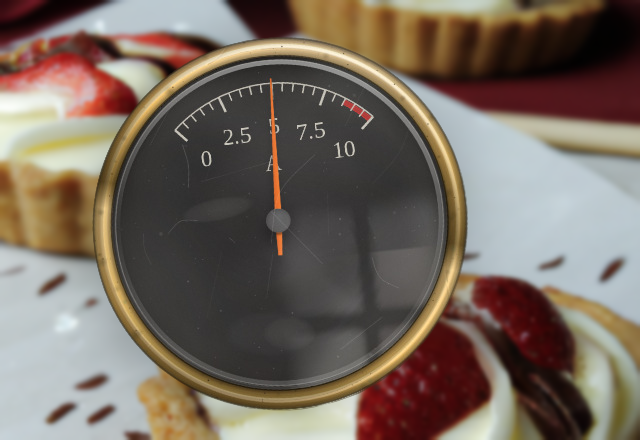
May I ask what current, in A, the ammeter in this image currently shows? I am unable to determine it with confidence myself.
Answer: 5 A
